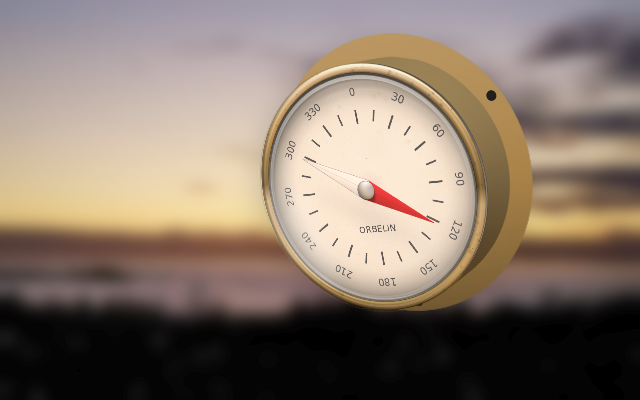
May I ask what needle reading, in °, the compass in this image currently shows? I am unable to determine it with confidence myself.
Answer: 120 °
